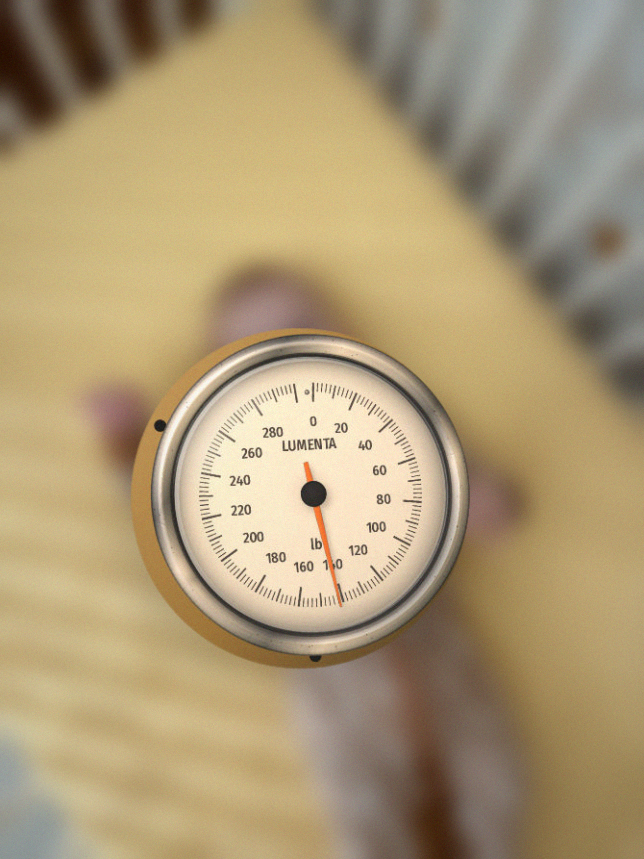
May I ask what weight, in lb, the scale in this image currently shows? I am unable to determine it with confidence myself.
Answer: 142 lb
